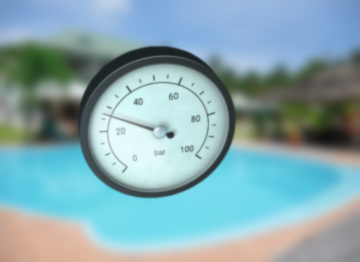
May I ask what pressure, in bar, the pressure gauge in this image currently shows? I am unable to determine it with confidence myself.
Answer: 27.5 bar
